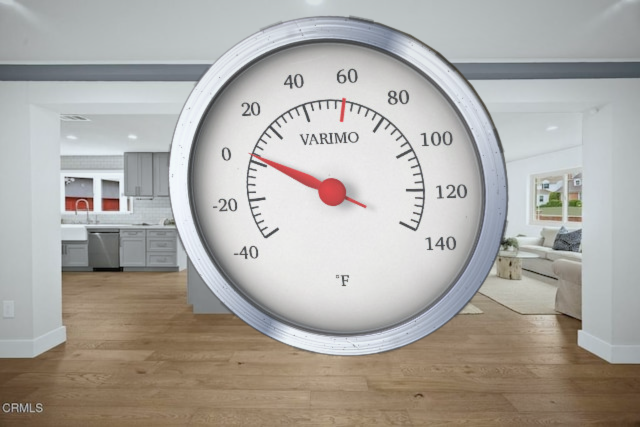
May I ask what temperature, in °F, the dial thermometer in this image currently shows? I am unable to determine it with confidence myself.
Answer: 4 °F
